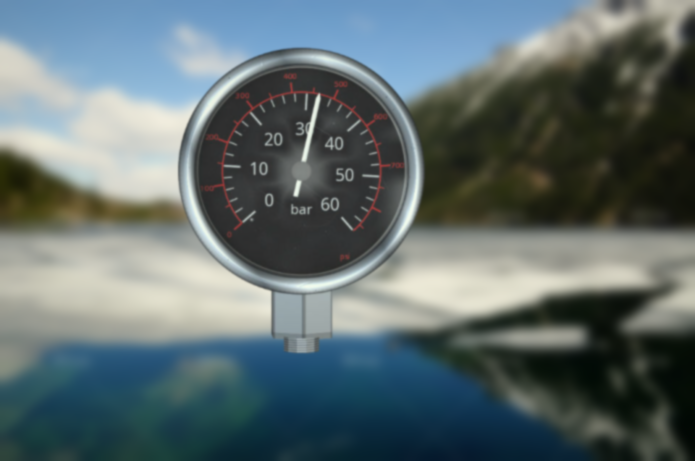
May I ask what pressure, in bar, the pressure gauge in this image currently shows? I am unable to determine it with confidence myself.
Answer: 32 bar
